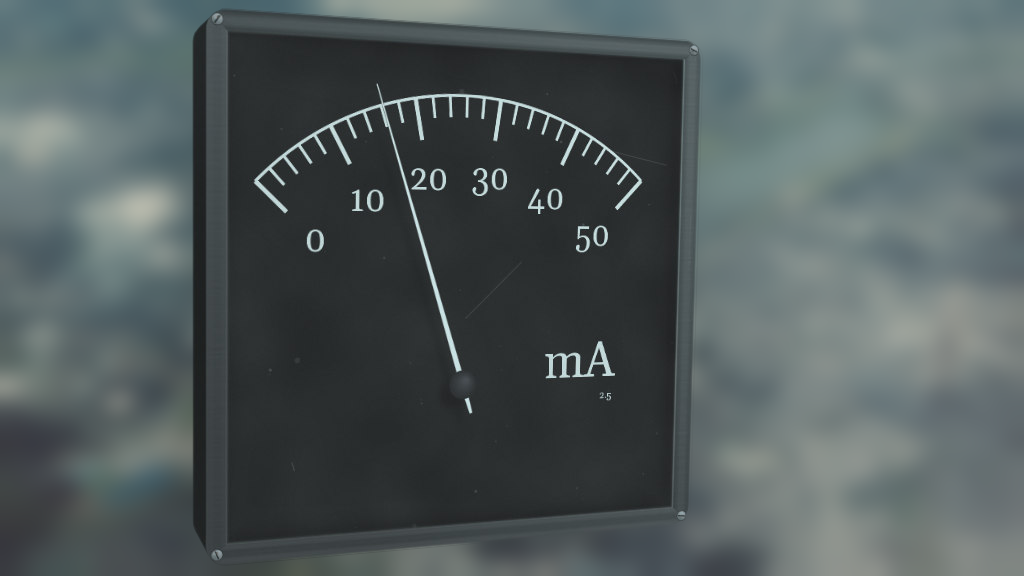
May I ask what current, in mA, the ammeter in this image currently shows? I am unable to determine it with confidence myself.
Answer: 16 mA
